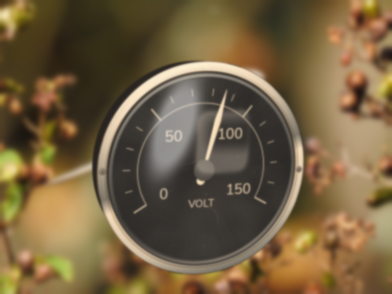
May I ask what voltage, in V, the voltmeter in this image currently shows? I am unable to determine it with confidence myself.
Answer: 85 V
